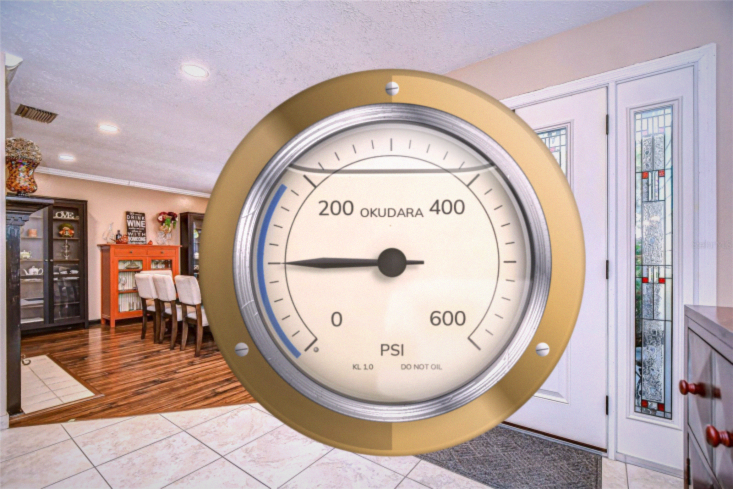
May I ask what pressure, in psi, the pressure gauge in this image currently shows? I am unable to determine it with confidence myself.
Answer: 100 psi
